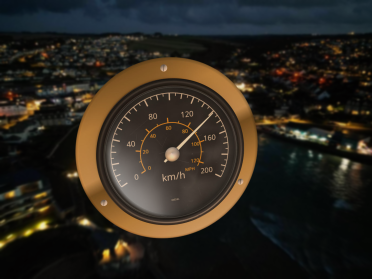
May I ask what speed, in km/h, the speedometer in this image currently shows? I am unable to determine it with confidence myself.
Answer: 140 km/h
